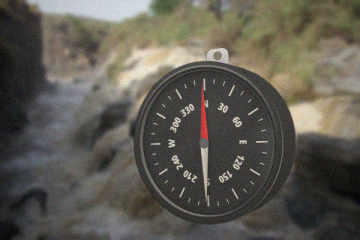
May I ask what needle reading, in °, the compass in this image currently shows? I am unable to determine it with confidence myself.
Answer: 0 °
